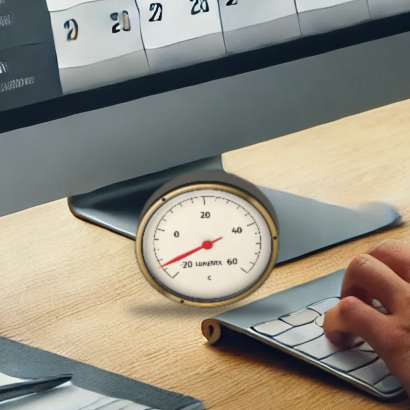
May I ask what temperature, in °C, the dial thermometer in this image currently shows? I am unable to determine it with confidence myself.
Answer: -14 °C
